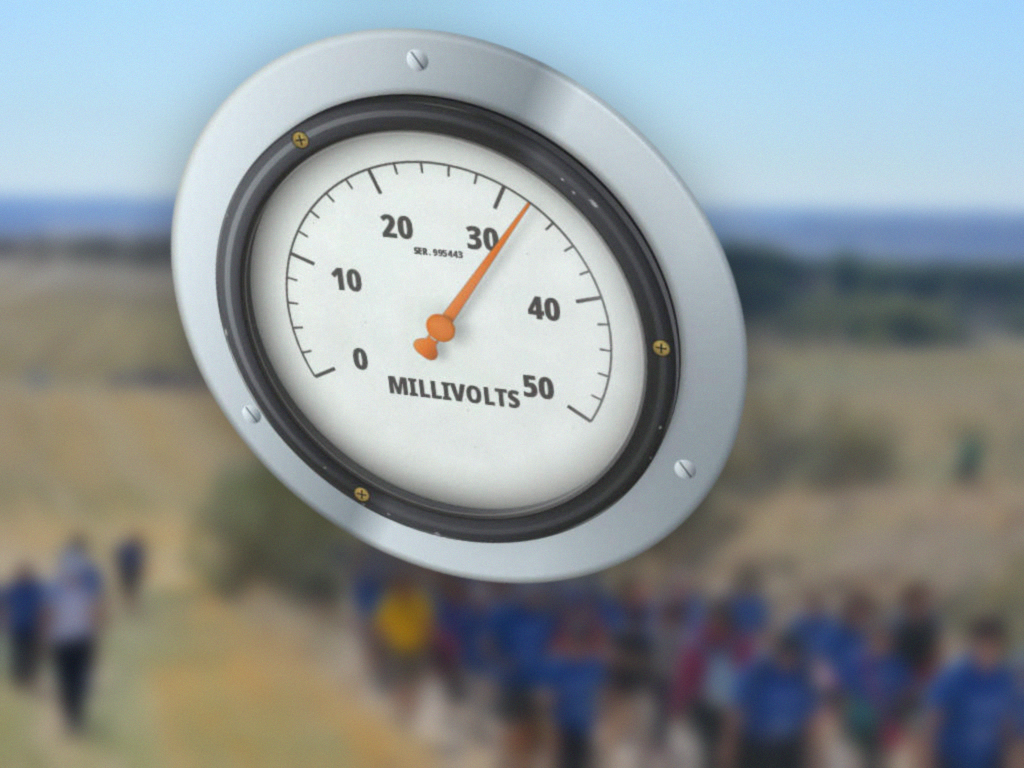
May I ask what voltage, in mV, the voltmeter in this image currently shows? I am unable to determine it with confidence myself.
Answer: 32 mV
